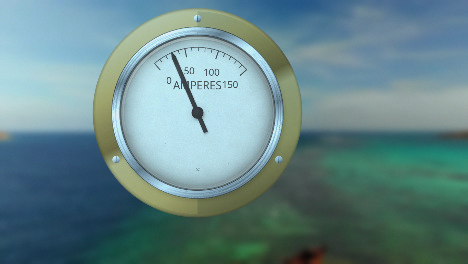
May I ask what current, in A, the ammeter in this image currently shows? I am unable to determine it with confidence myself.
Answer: 30 A
